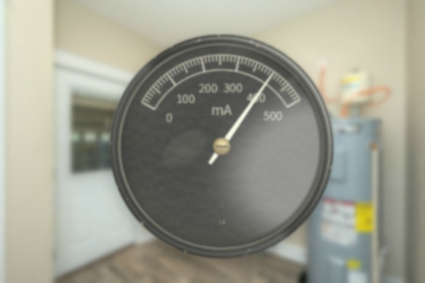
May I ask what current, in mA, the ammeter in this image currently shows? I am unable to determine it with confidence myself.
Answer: 400 mA
